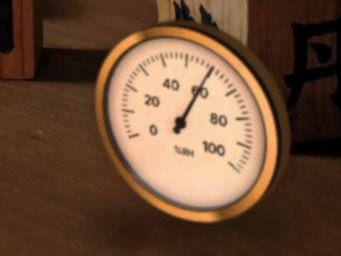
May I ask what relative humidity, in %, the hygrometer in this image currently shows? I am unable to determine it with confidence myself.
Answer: 60 %
